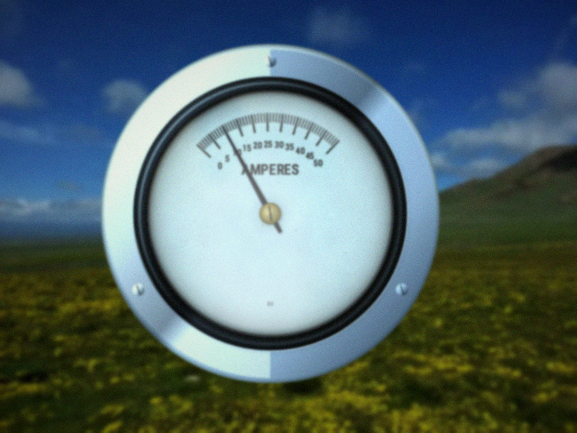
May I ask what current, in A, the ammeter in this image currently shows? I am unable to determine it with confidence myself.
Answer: 10 A
